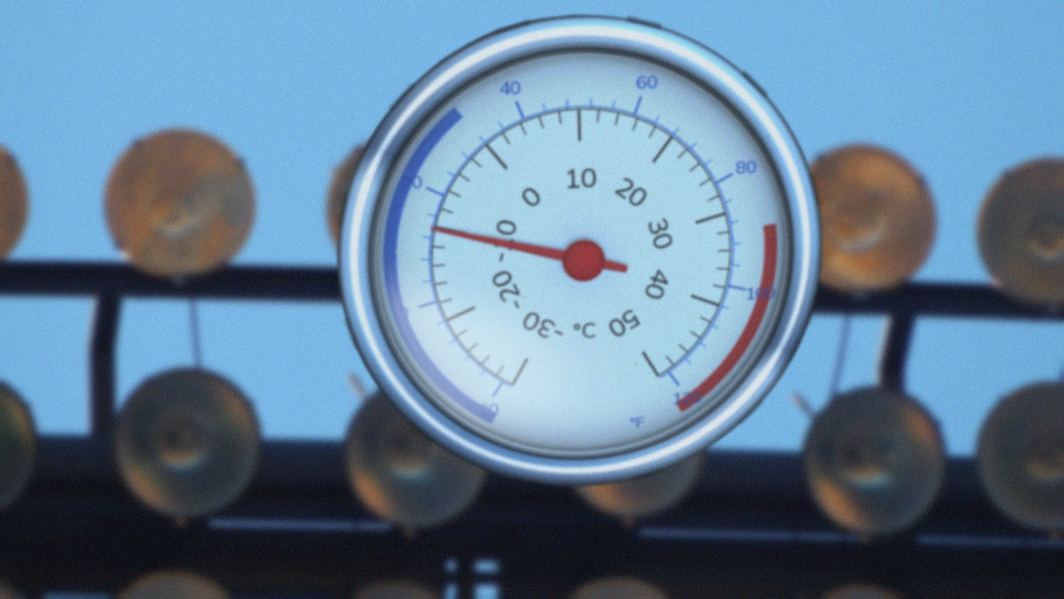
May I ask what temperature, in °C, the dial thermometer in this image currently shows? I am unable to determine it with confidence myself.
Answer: -10 °C
